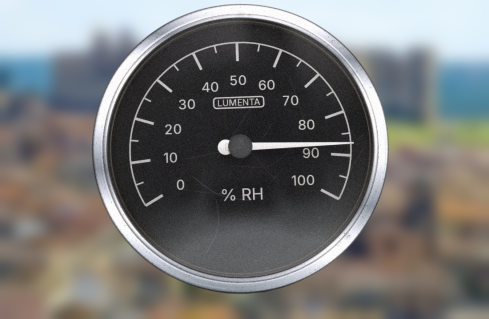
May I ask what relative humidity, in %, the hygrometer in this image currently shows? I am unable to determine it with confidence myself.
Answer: 87.5 %
